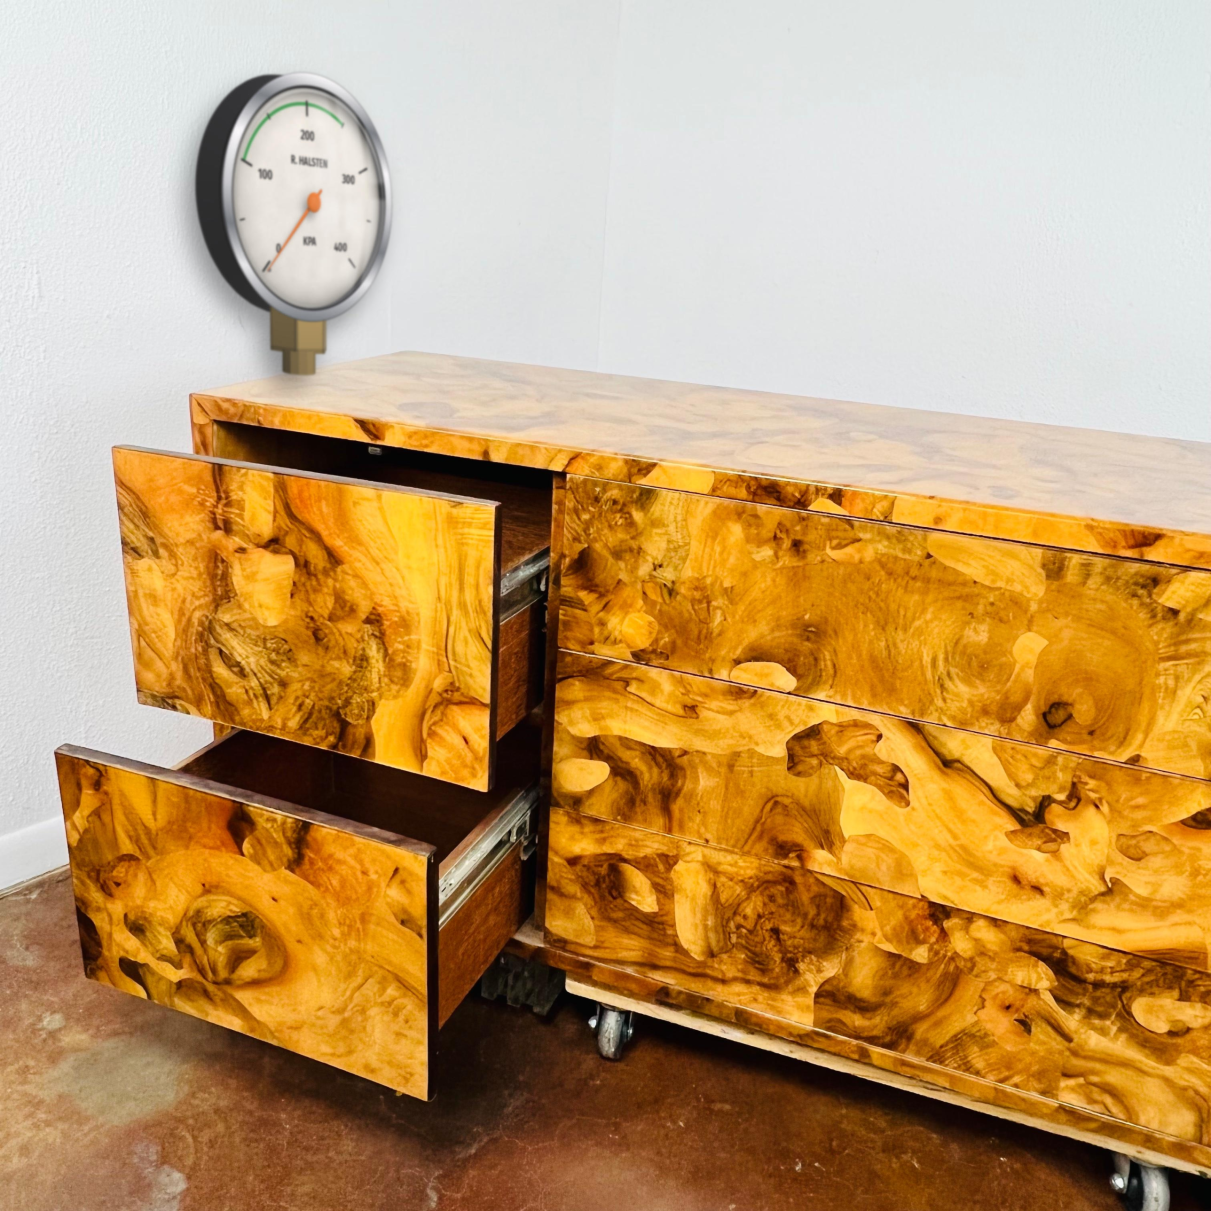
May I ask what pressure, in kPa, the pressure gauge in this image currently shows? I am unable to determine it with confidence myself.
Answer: 0 kPa
